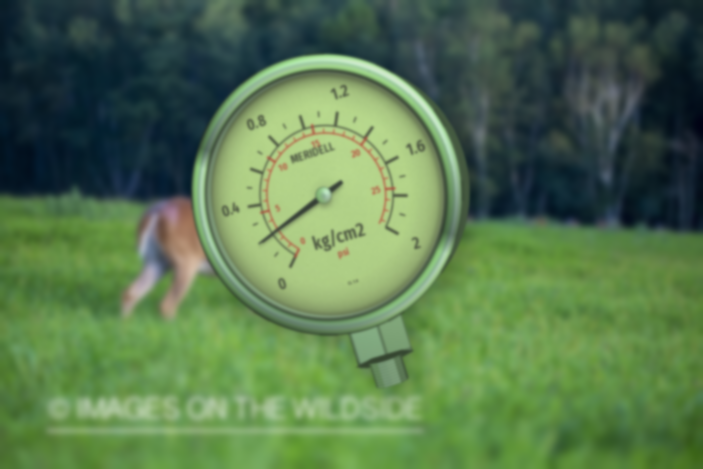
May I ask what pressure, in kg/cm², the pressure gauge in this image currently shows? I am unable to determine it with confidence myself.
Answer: 0.2 kg/cm²
